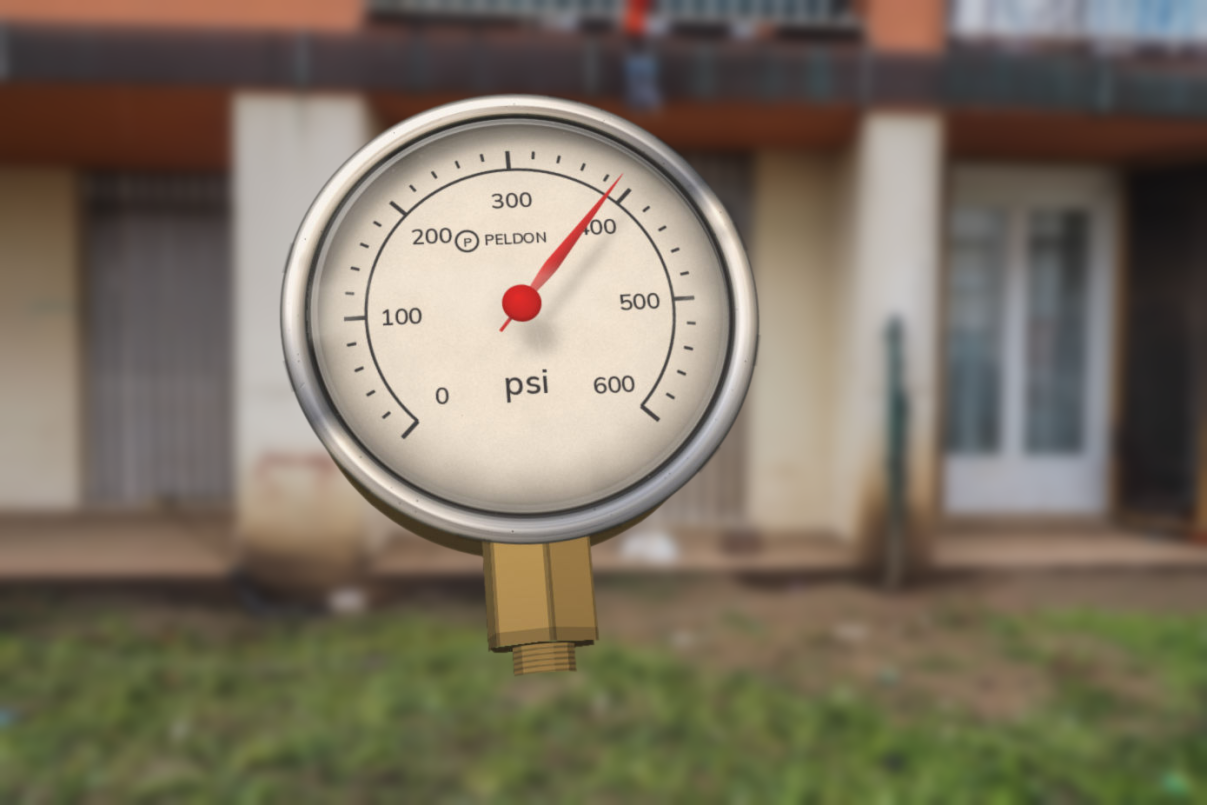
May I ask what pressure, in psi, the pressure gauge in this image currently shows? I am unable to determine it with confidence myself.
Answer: 390 psi
